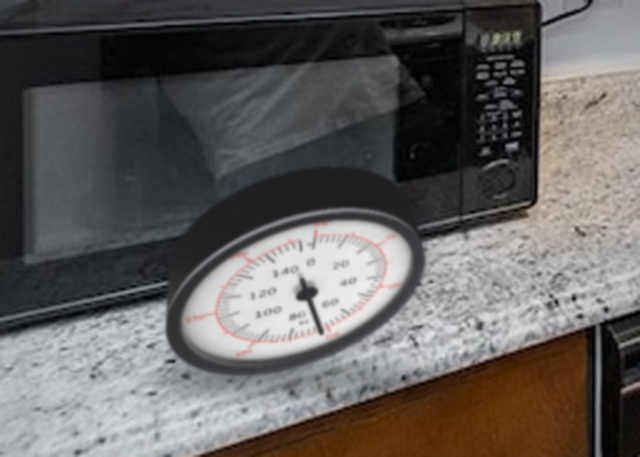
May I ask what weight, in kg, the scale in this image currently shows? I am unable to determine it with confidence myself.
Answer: 70 kg
